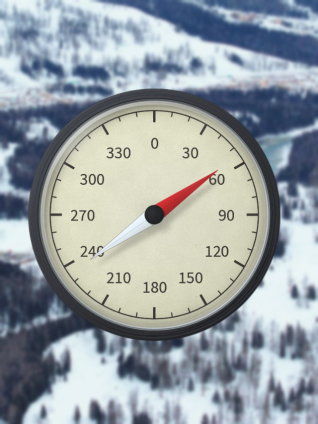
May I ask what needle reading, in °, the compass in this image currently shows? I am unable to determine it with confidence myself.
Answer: 55 °
